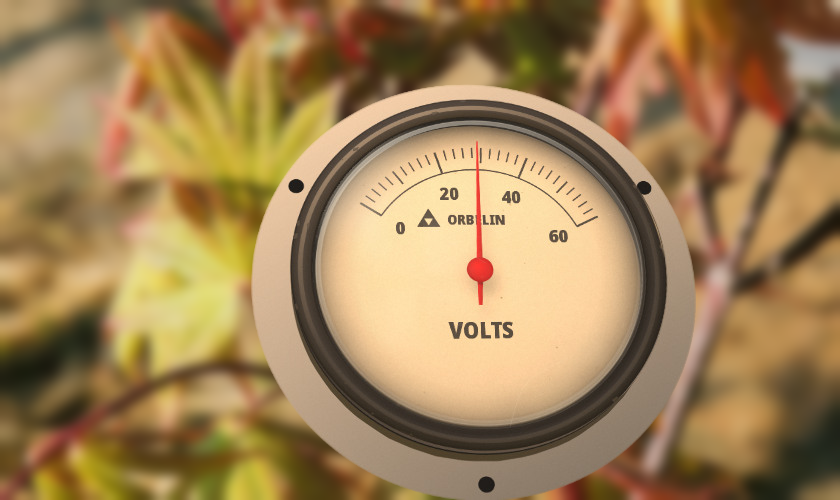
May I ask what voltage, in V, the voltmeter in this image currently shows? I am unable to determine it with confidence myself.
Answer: 29 V
